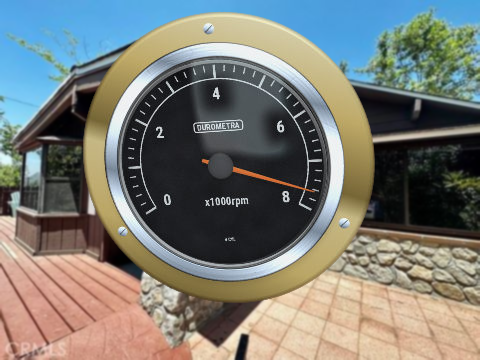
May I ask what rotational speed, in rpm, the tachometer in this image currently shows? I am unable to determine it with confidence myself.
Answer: 7600 rpm
